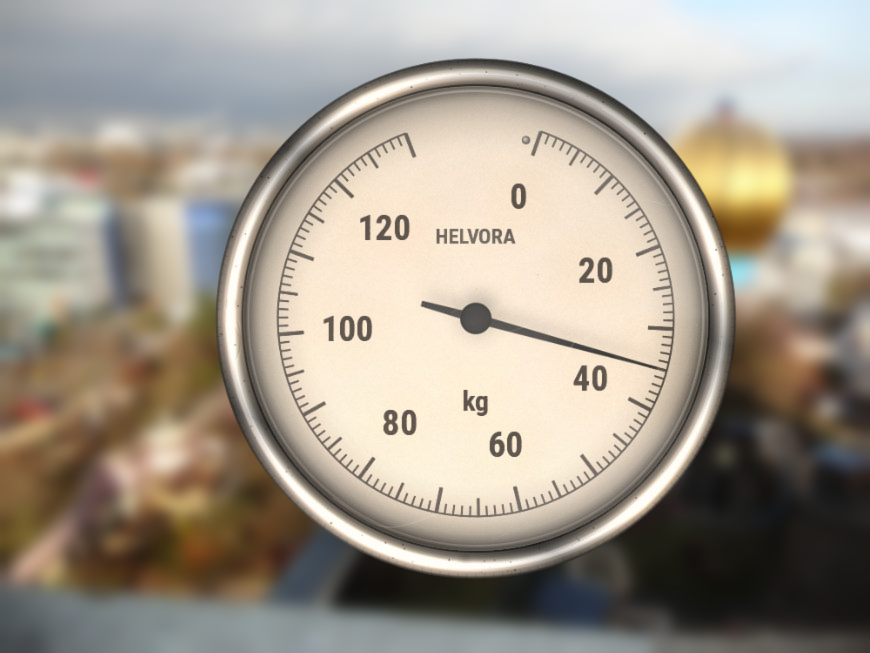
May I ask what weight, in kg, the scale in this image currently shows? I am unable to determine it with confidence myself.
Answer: 35 kg
